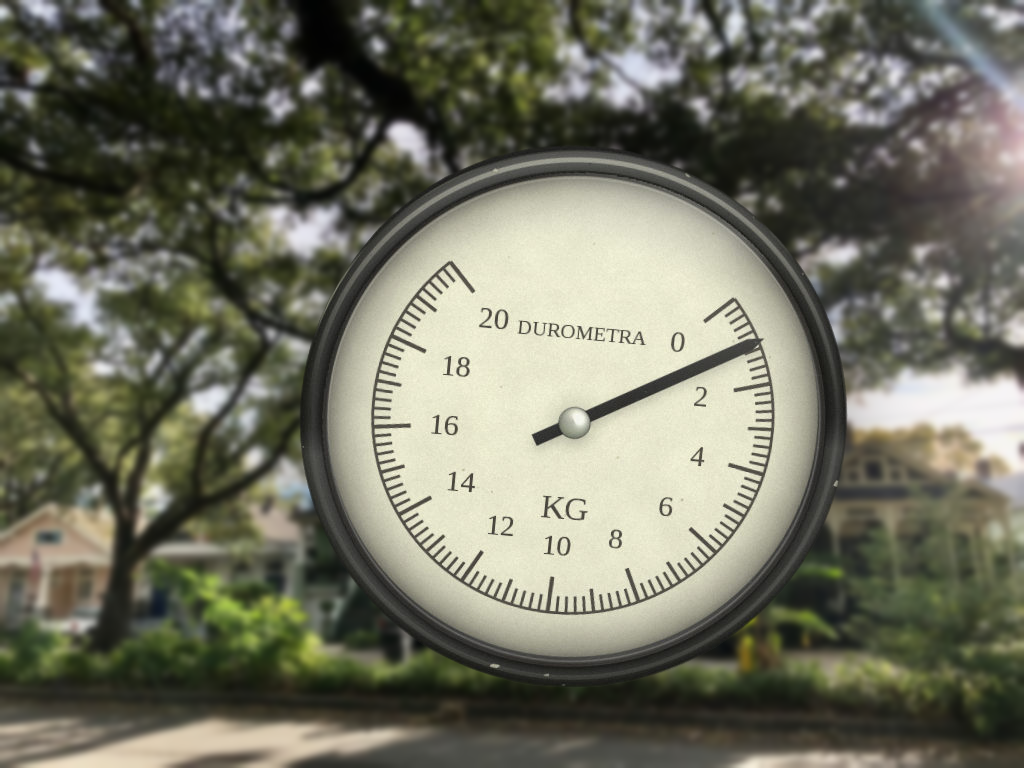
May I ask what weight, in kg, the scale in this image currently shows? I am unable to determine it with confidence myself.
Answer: 1 kg
